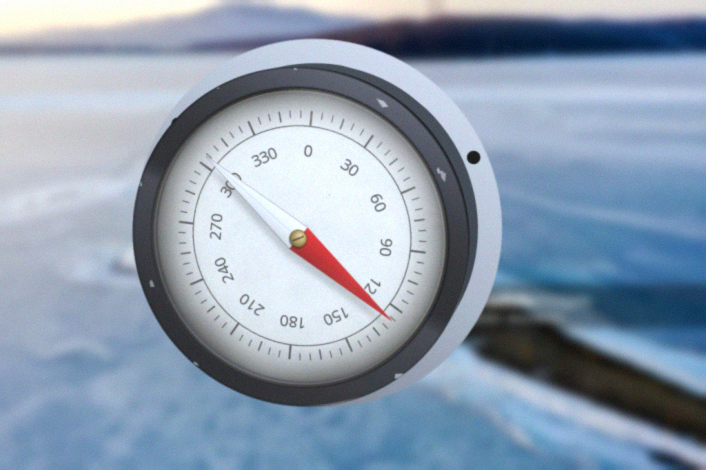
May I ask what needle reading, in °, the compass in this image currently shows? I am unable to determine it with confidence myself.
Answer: 125 °
